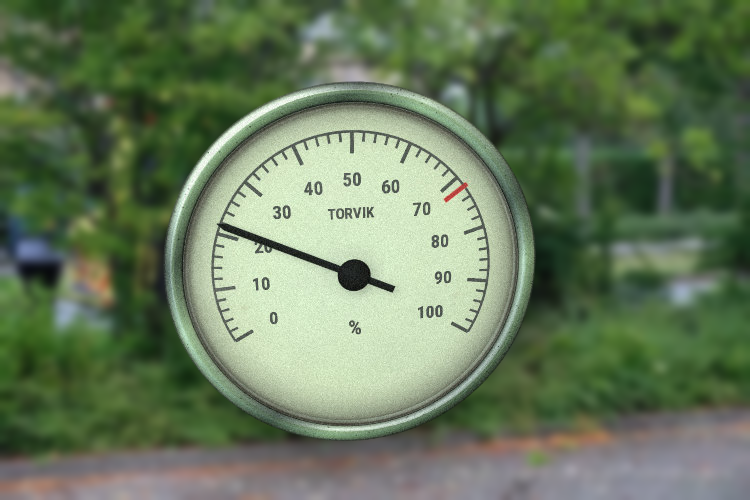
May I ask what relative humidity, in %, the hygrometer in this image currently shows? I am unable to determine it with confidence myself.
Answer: 22 %
